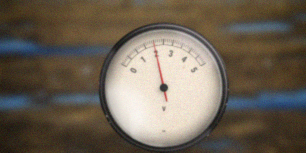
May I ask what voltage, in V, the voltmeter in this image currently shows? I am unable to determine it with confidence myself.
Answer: 2 V
